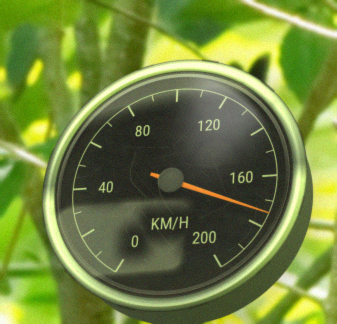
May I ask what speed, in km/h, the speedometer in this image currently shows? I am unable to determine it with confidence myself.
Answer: 175 km/h
